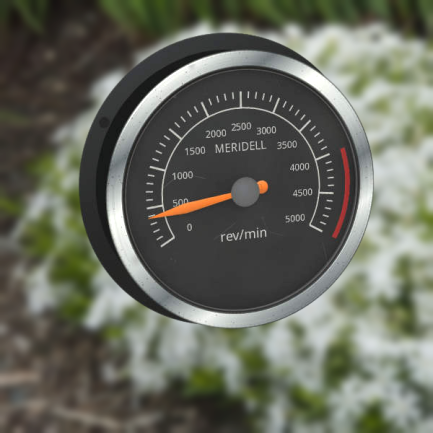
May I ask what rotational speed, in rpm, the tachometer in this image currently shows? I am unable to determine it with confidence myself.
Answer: 400 rpm
